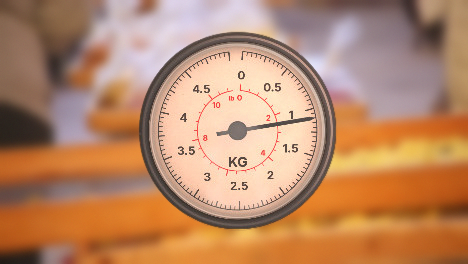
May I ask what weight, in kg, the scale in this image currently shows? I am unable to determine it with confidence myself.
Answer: 1.1 kg
